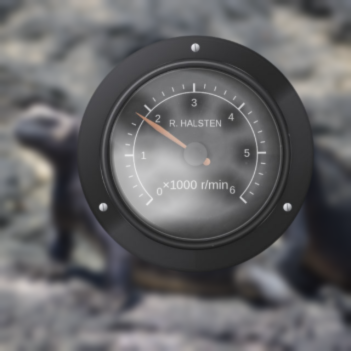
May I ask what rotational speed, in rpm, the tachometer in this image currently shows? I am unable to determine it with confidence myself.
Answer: 1800 rpm
